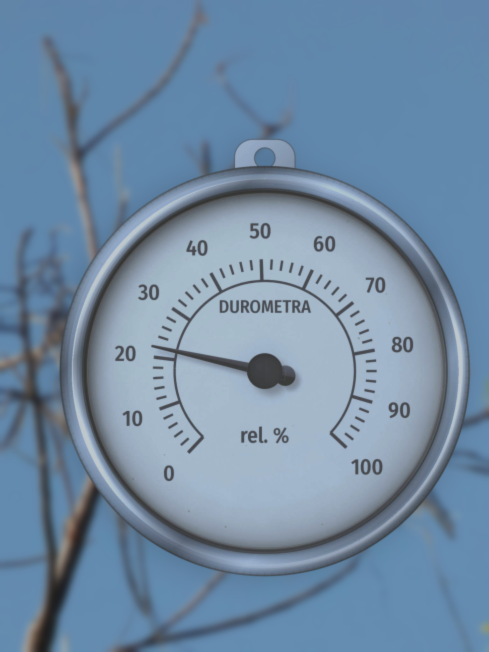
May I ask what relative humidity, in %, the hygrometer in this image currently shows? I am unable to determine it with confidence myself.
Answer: 22 %
